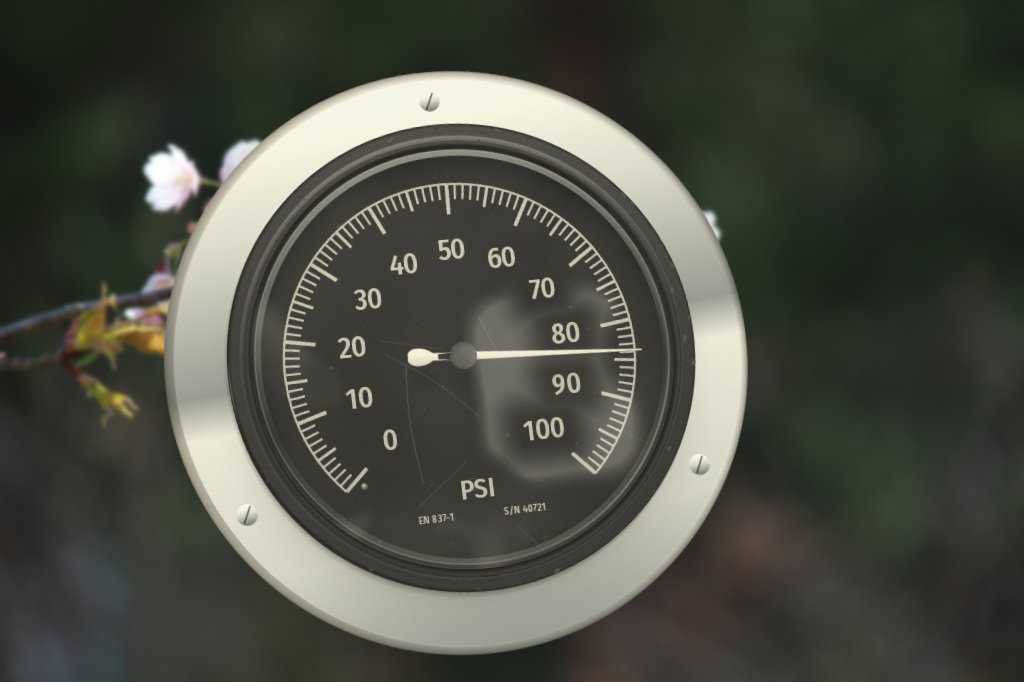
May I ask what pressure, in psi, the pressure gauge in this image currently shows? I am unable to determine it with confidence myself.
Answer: 84 psi
